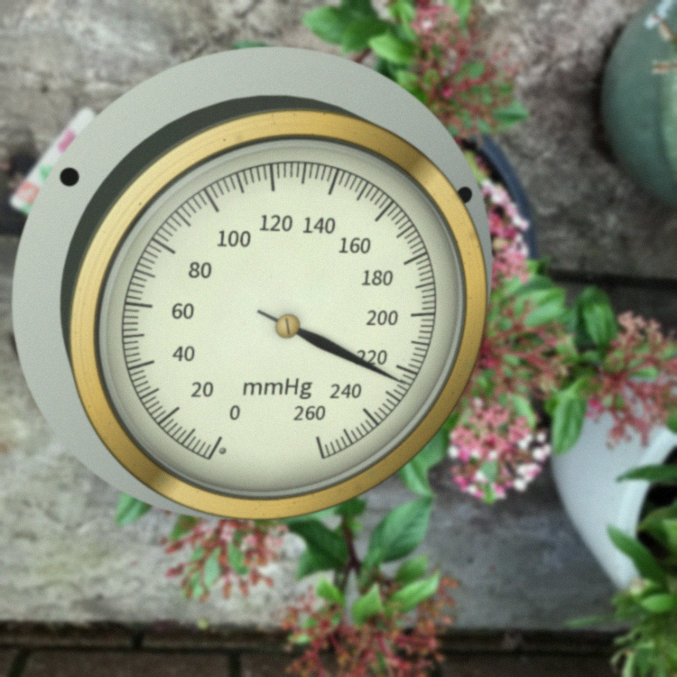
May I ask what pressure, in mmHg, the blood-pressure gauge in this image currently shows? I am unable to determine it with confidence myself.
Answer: 224 mmHg
